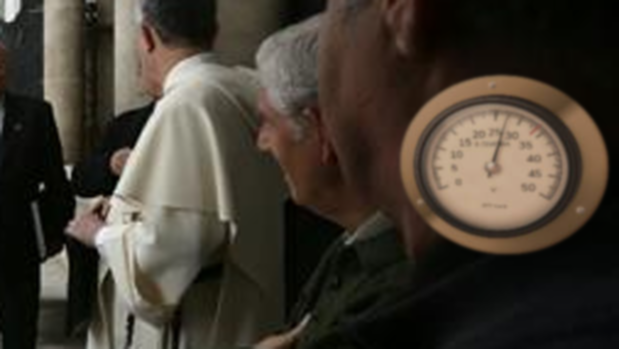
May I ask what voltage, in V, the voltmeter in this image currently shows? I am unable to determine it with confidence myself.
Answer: 27.5 V
